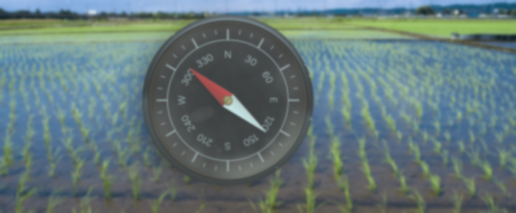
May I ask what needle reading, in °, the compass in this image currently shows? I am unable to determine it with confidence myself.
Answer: 310 °
